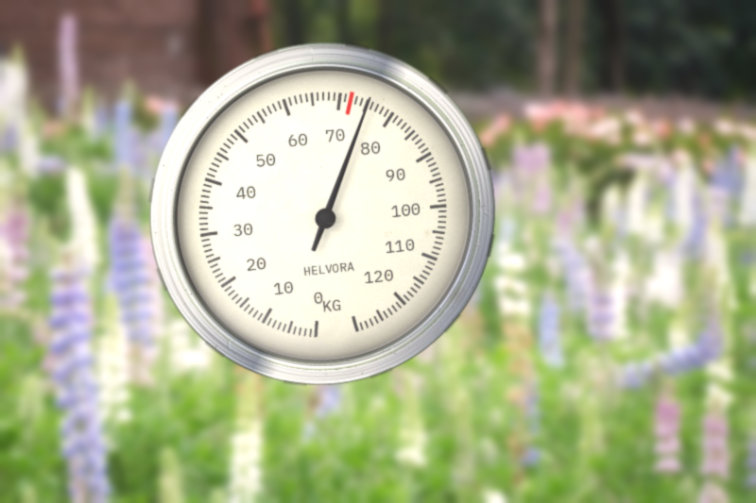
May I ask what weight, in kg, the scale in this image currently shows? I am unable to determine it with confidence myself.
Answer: 75 kg
